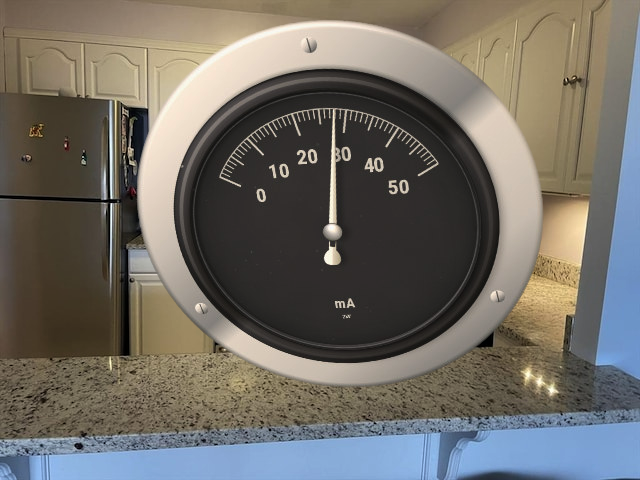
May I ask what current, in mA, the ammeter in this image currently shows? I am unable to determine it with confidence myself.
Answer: 28 mA
